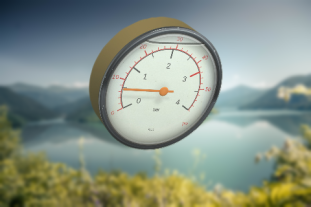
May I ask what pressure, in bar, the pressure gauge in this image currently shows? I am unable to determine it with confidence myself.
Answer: 0.5 bar
